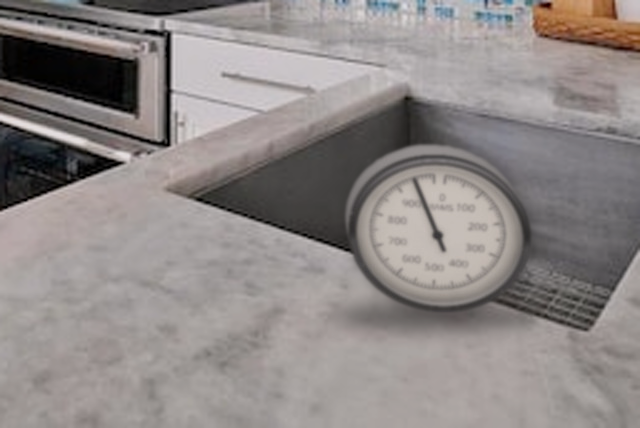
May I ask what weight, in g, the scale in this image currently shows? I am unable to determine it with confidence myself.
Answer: 950 g
